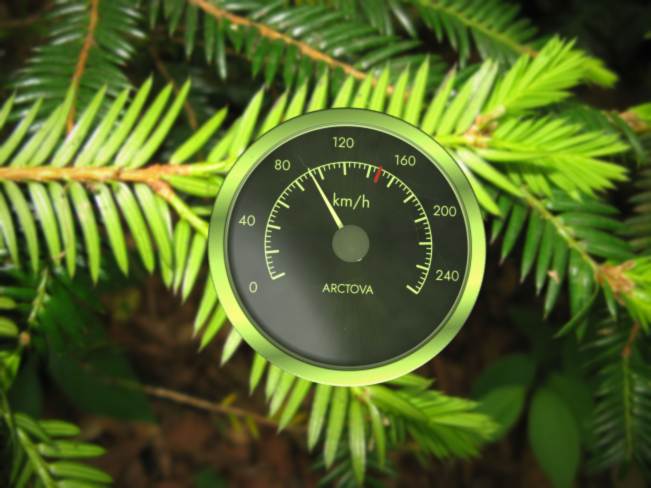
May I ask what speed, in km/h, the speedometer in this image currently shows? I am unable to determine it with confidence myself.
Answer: 92 km/h
